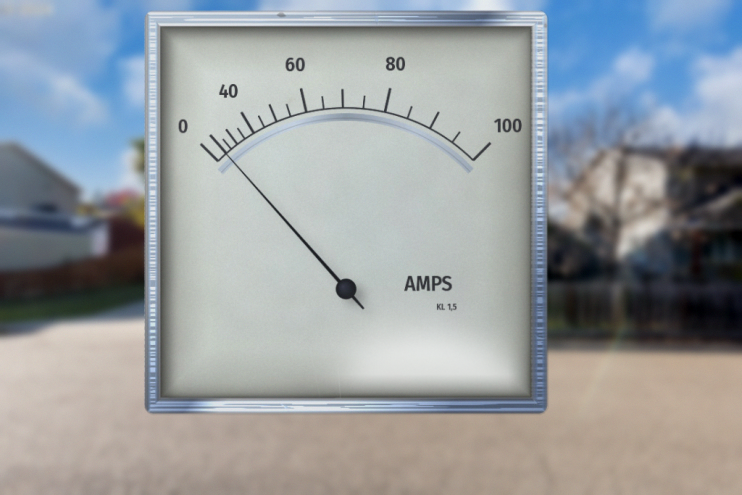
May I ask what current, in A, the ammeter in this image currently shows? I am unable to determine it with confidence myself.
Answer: 20 A
